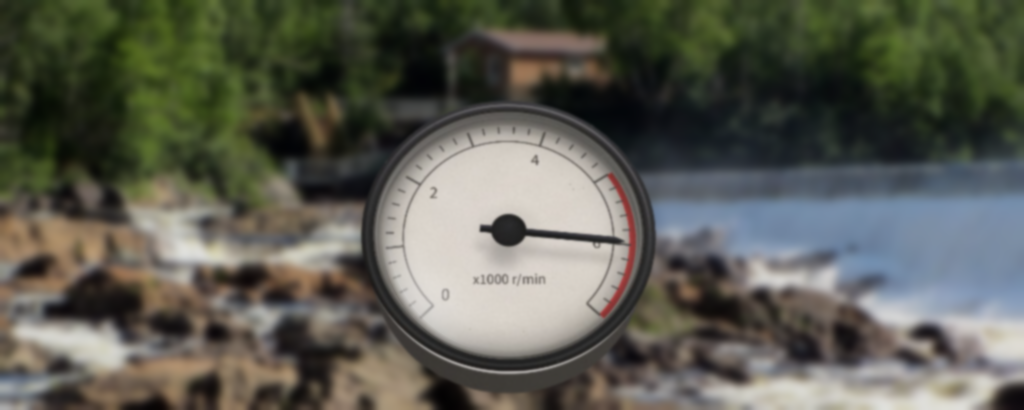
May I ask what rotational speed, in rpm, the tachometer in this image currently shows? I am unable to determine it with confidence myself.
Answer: 6000 rpm
